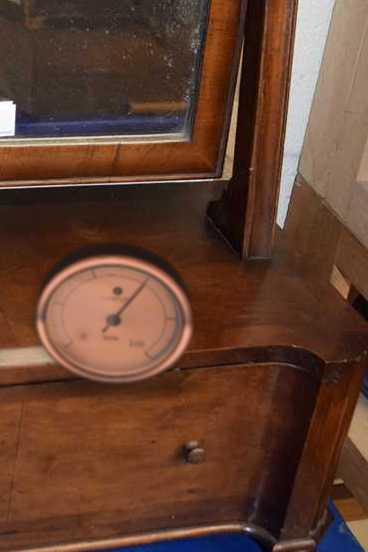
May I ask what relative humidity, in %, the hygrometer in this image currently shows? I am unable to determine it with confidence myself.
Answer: 60 %
